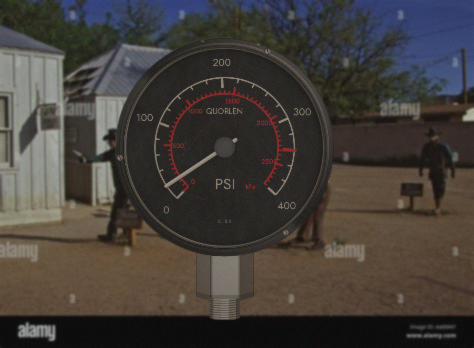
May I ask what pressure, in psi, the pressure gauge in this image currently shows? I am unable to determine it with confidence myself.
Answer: 20 psi
